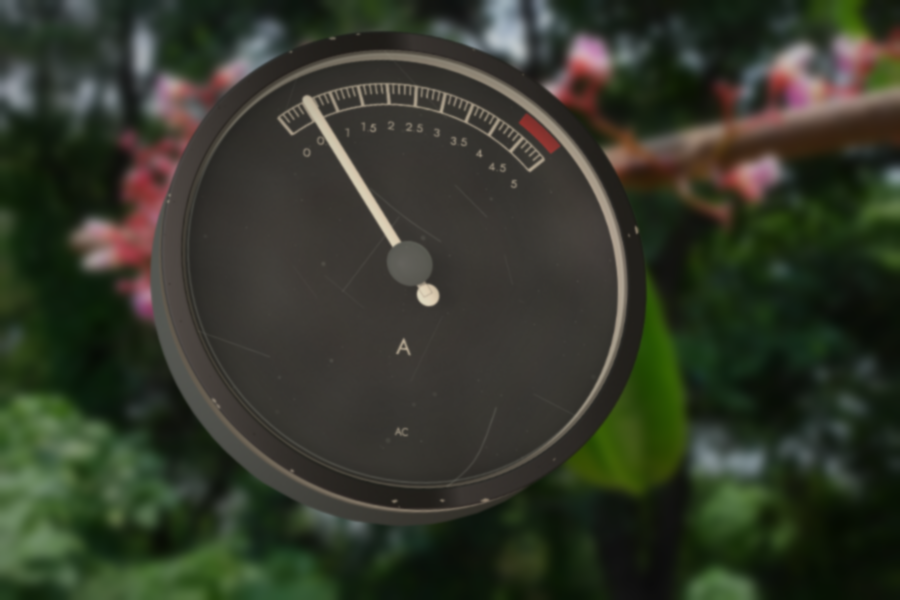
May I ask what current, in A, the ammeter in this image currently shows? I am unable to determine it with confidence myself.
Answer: 0.5 A
